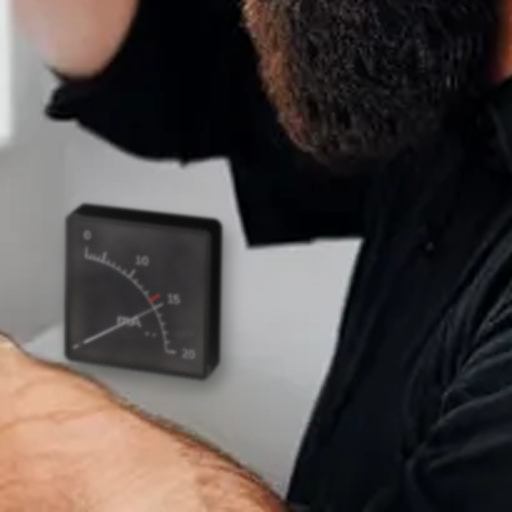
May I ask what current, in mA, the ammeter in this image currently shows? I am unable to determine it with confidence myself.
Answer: 15 mA
